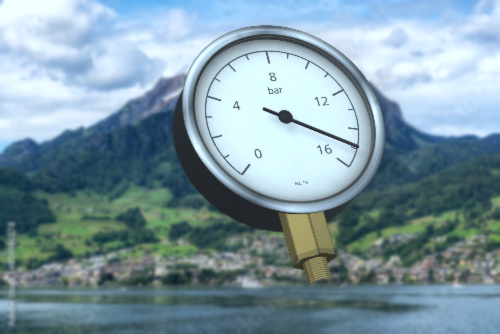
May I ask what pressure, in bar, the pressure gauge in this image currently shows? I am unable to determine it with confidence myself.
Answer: 15 bar
